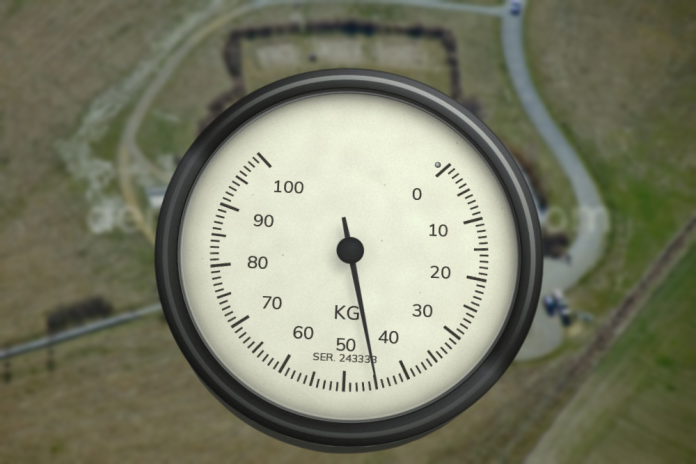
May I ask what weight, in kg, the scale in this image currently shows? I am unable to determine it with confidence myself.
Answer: 45 kg
